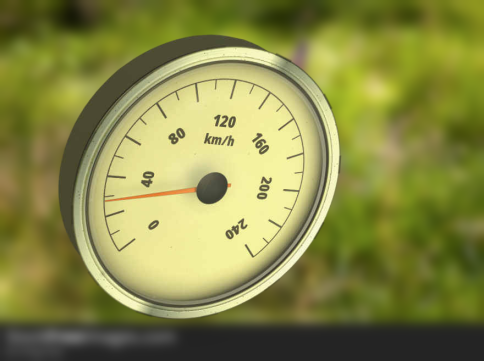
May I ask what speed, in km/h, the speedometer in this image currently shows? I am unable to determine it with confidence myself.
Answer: 30 km/h
